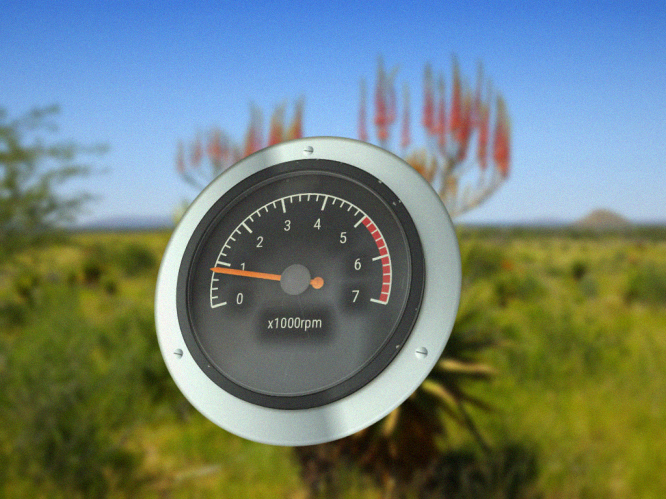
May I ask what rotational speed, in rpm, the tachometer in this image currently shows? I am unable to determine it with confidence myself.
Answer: 800 rpm
